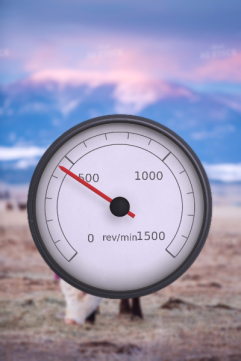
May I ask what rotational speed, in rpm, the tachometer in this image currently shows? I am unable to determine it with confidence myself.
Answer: 450 rpm
